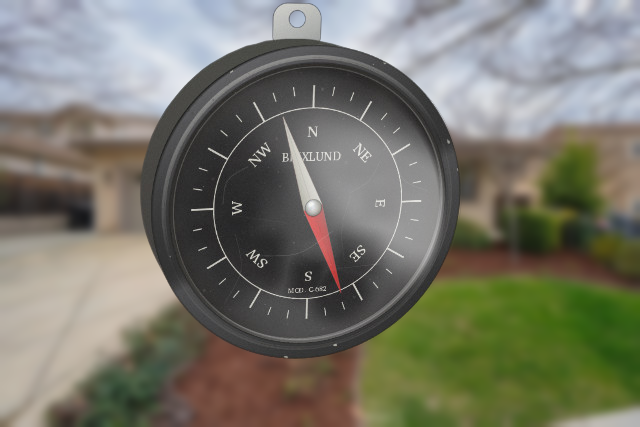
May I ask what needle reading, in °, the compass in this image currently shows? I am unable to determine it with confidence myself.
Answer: 160 °
